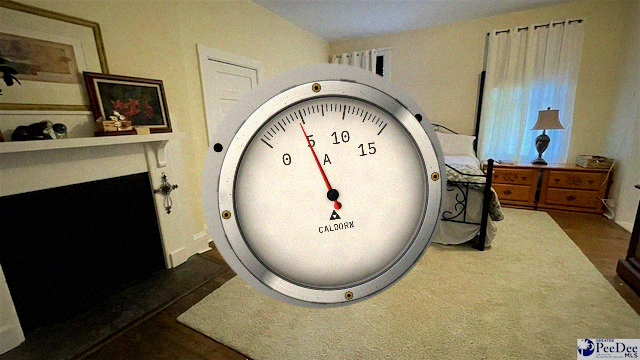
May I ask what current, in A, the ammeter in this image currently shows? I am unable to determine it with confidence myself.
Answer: 4.5 A
